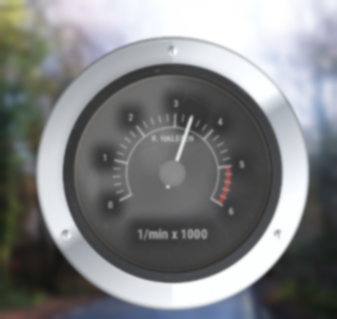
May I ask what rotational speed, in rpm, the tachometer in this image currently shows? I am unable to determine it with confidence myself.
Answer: 3400 rpm
